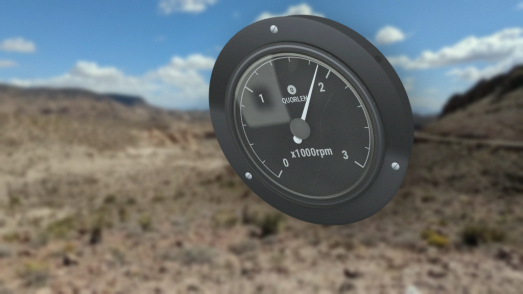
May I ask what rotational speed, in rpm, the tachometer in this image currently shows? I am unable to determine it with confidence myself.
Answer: 1900 rpm
